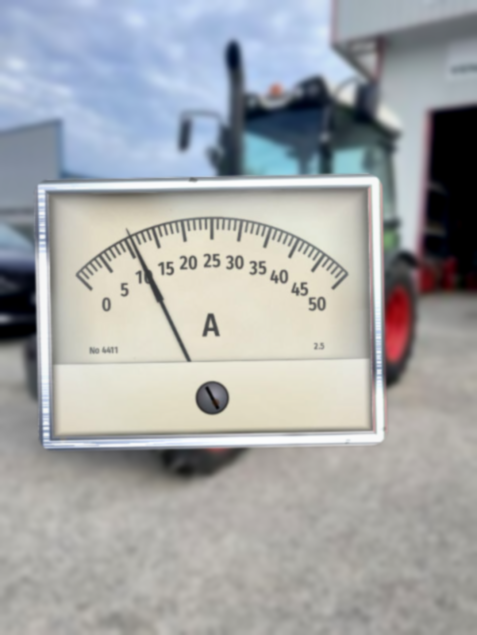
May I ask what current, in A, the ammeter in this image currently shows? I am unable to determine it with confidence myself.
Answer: 11 A
